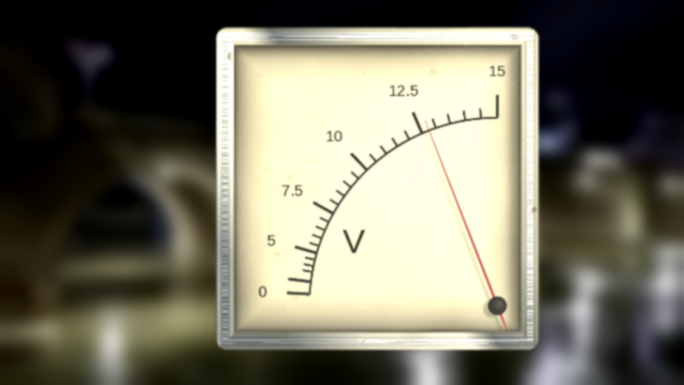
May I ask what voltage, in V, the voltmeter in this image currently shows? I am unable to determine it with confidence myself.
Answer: 12.75 V
